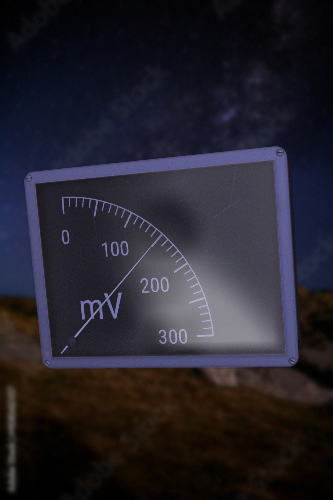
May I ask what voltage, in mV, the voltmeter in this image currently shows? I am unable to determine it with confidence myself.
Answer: 150 mV
